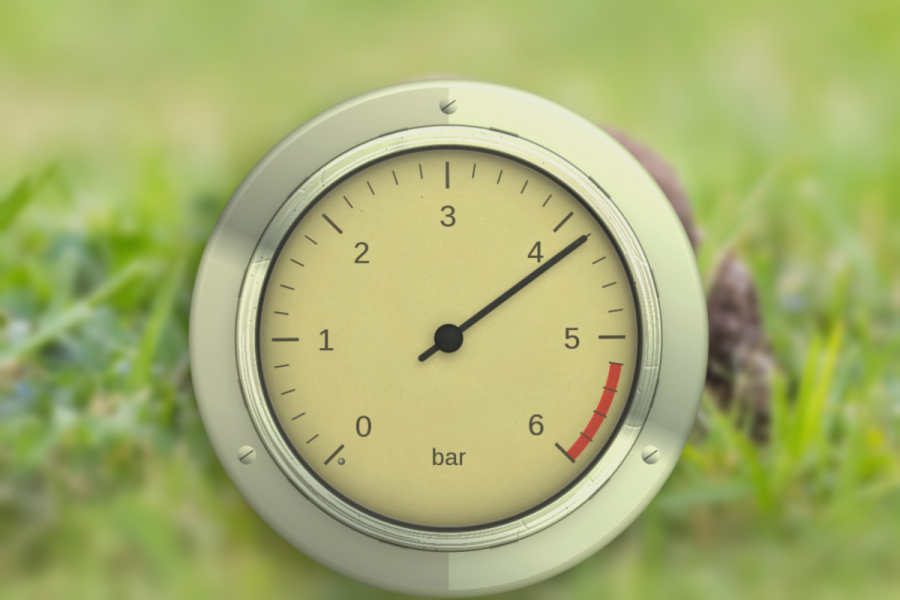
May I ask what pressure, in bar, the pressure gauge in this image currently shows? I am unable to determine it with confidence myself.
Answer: 4.2 bar
